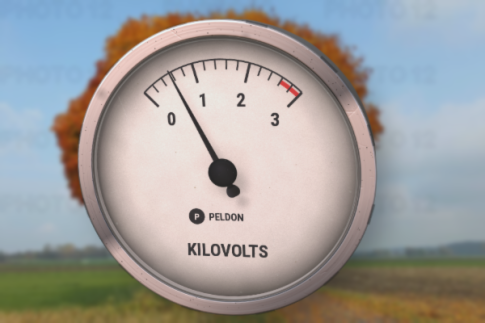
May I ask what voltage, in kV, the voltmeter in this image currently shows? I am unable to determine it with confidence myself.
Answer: 0.6 kV
